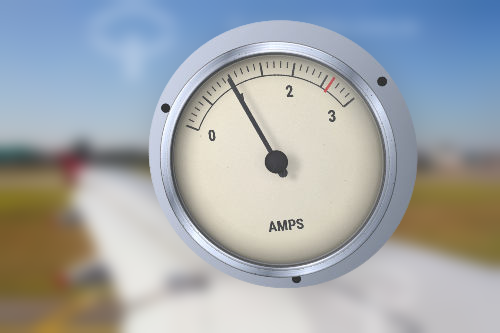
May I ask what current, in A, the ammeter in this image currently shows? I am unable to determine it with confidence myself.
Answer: 1 A
